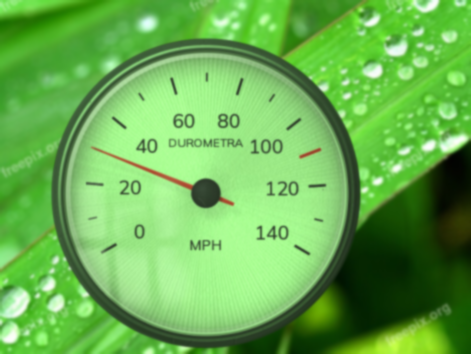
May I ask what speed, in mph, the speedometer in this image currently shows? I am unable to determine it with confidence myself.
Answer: 30 mph
